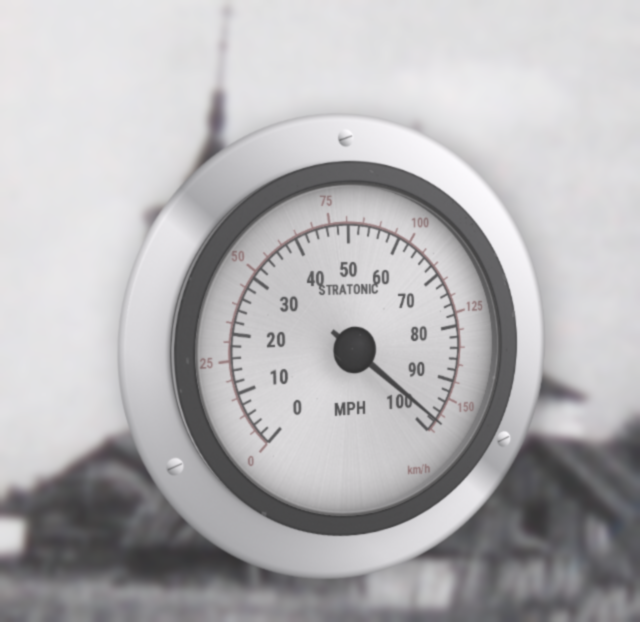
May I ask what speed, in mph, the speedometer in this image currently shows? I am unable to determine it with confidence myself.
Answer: 98 mph
